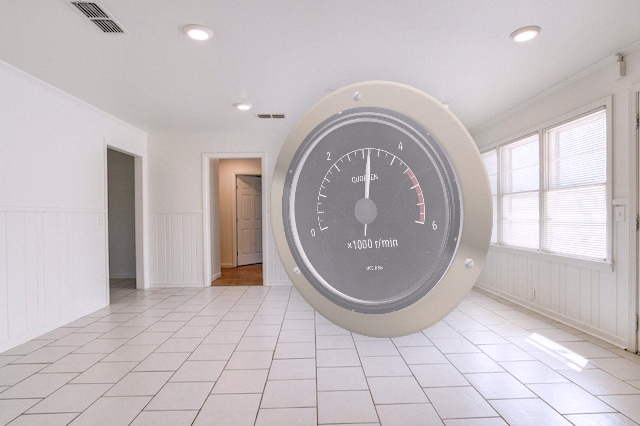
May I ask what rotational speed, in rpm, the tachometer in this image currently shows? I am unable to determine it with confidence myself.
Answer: 3250 rpm
